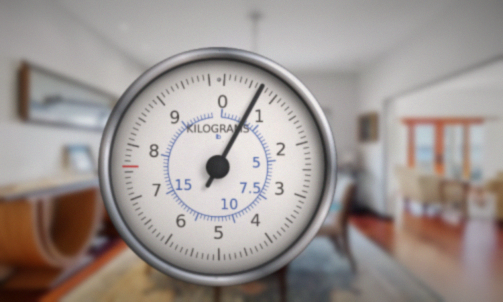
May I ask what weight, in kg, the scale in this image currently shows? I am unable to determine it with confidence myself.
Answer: 0.7 kg
